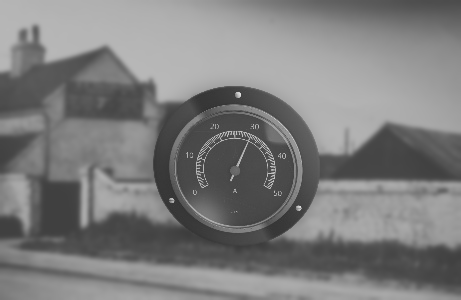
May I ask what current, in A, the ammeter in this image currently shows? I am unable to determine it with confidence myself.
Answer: 30 A
